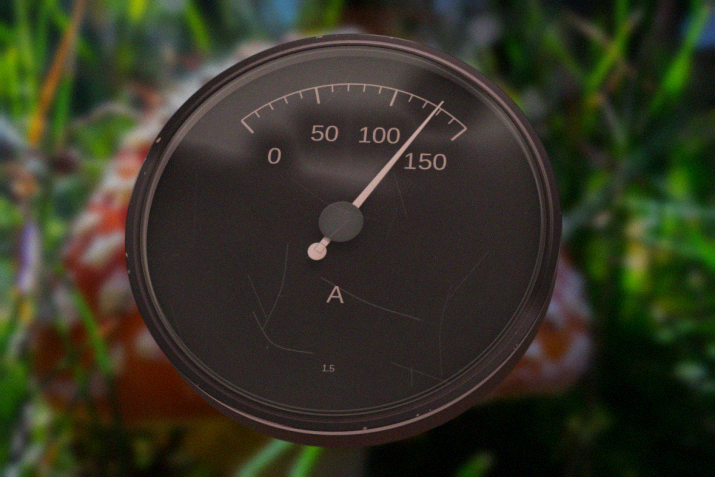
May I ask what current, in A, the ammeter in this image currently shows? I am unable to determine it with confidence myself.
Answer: 130 A
